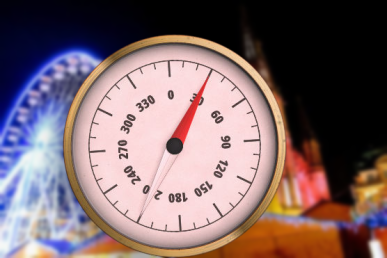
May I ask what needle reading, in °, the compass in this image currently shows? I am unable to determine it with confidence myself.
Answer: 30 °
